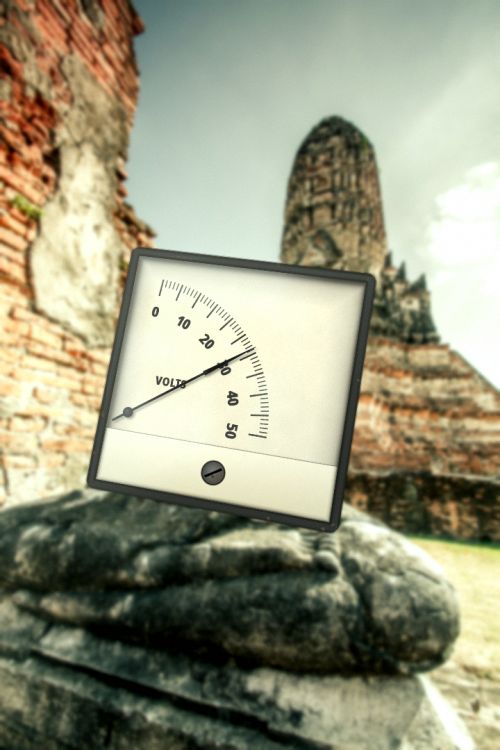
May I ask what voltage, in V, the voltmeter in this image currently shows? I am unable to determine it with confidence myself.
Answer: 29 V
